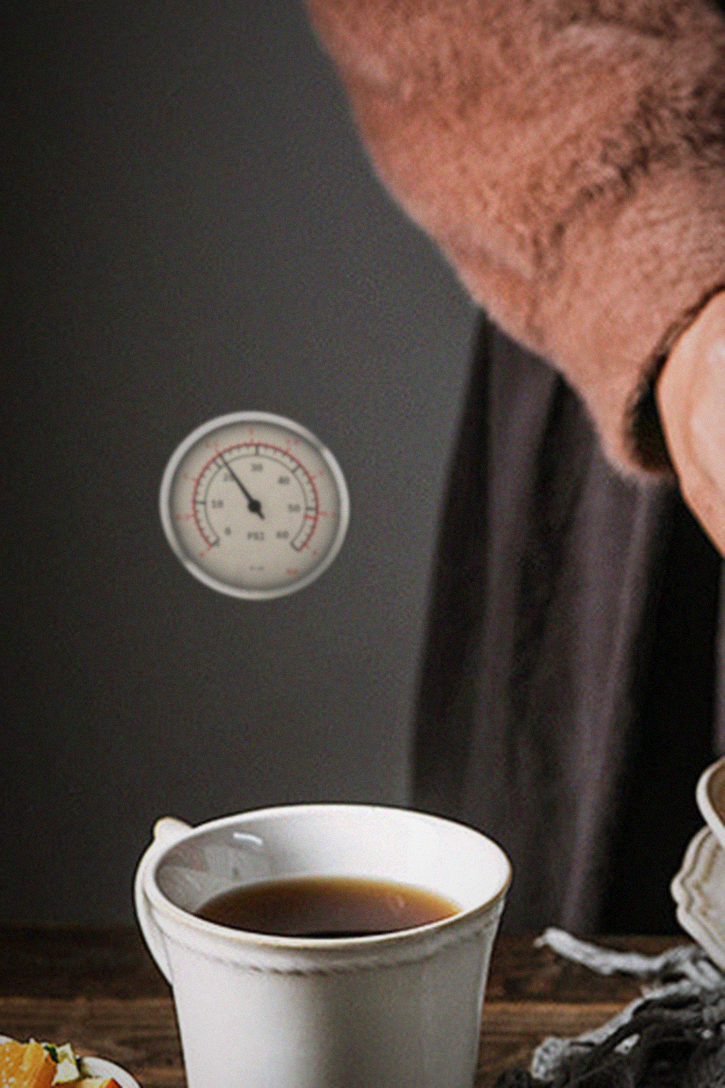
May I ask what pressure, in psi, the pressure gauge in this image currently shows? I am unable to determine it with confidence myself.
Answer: 22 psi
